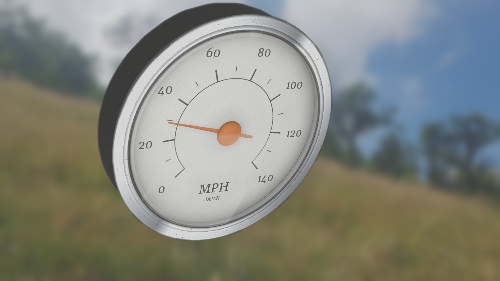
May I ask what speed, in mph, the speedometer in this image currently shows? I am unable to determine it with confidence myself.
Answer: 30 mph
